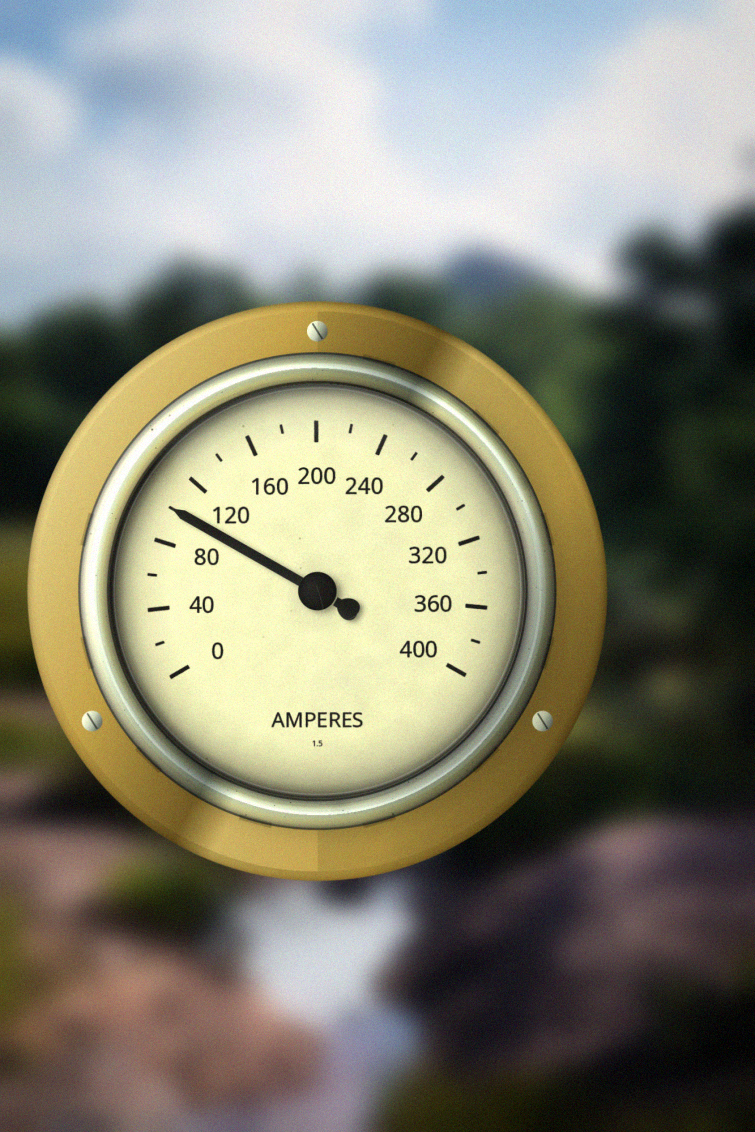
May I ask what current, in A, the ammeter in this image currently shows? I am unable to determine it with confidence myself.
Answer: 100 A
